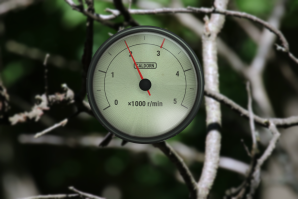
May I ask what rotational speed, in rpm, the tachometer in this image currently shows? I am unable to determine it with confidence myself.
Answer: 2000 rpm
